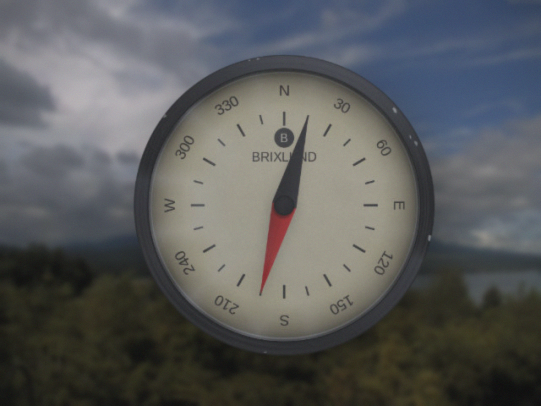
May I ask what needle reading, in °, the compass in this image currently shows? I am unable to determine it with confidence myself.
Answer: 195 °
